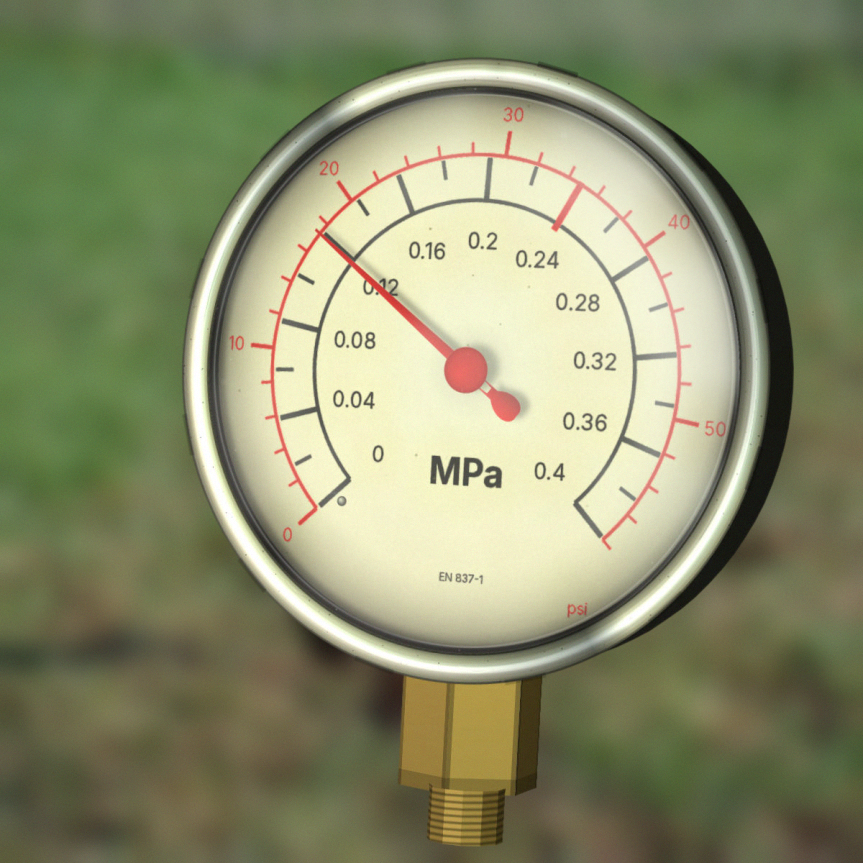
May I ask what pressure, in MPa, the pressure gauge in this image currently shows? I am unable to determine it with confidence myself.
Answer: 0.12 MPa
